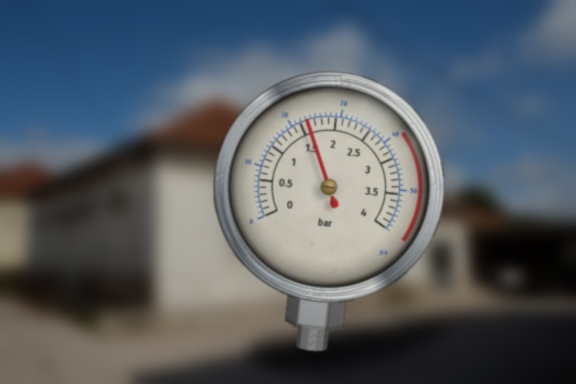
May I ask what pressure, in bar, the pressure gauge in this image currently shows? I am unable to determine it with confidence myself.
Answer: 1.6 bar
